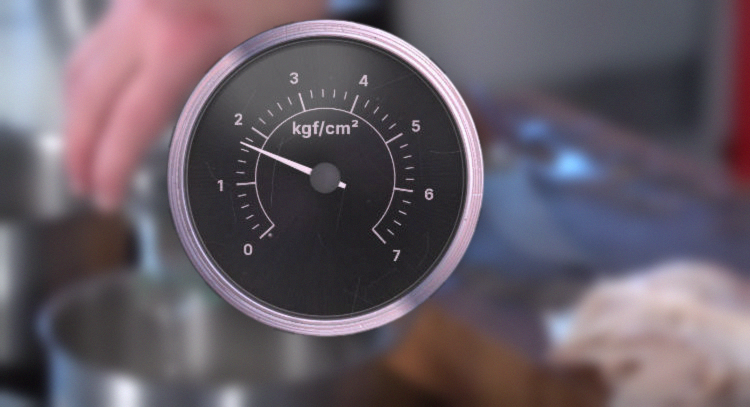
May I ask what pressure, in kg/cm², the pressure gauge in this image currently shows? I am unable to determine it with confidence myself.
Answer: 1.7 kg/cm²
